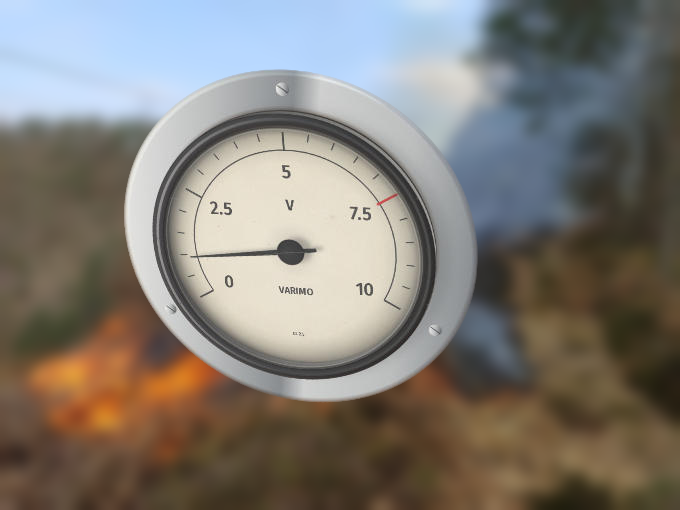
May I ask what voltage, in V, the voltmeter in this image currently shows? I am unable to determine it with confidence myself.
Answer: 1 V
